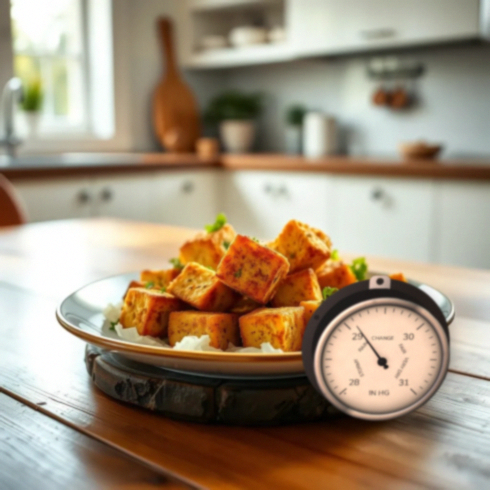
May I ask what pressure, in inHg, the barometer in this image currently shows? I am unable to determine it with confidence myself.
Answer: 29.1 inHg
